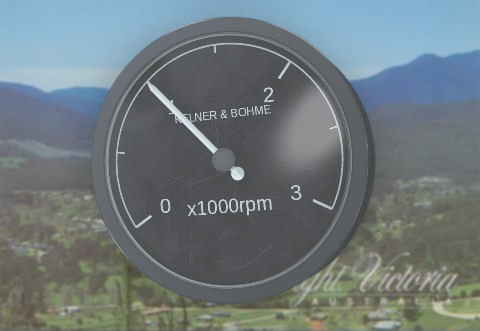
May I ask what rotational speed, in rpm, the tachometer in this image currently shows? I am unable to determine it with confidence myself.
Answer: 1000 rpm
